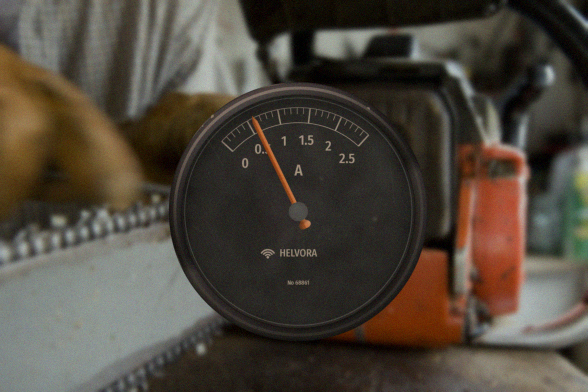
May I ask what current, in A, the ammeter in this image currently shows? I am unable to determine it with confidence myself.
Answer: 0.6 A
